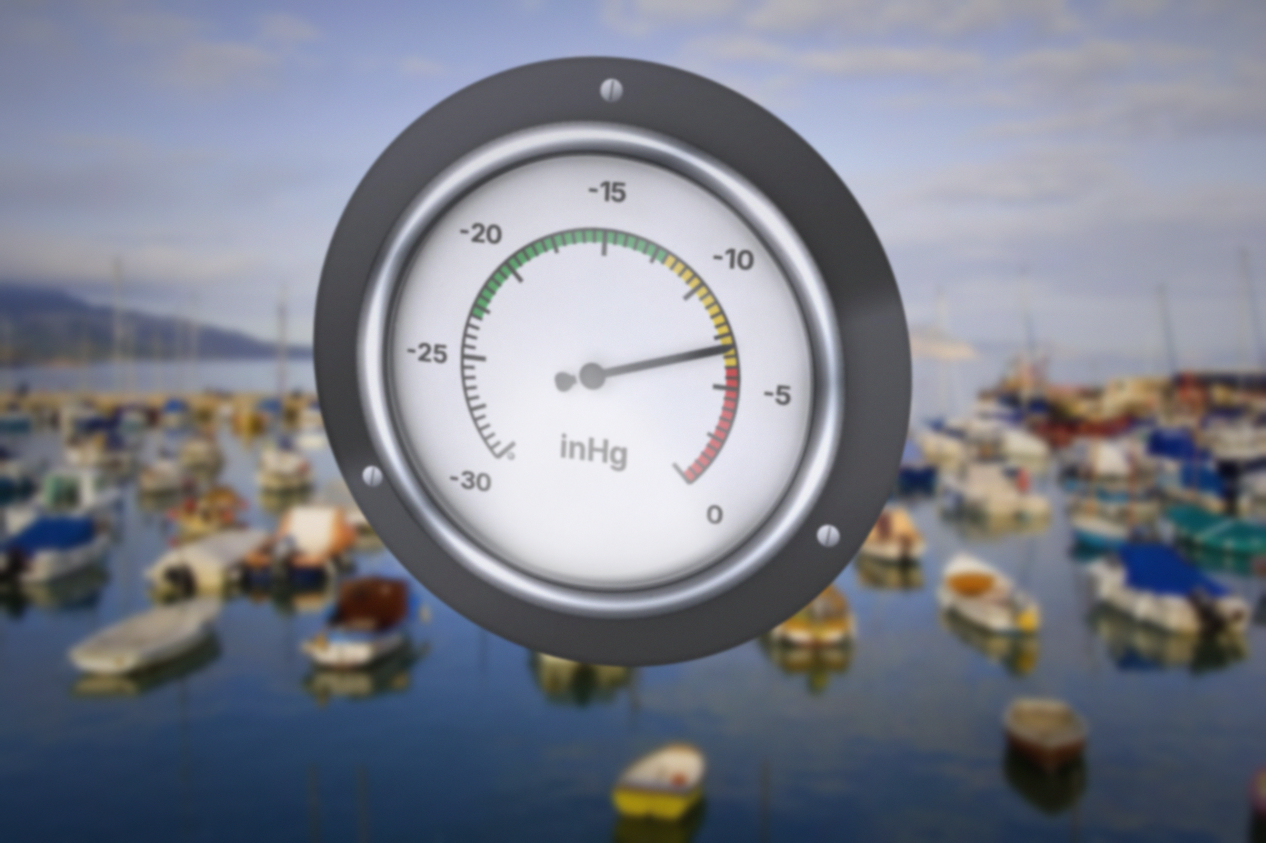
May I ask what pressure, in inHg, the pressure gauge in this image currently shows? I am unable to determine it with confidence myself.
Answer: -7 inHg
